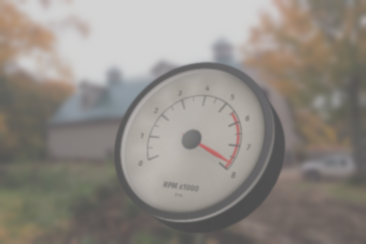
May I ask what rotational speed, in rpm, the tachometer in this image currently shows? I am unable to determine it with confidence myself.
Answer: 7750 rpm
